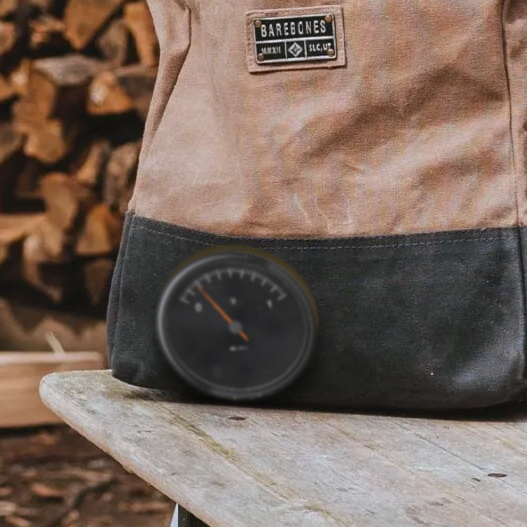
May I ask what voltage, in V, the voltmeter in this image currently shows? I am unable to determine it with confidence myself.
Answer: 0.2 V
